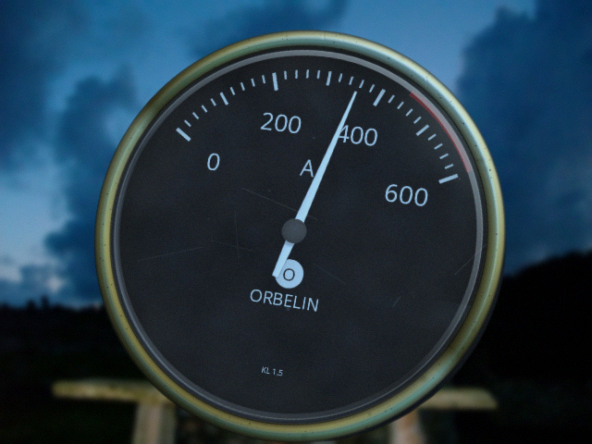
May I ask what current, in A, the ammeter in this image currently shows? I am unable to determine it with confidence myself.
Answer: 360 A
